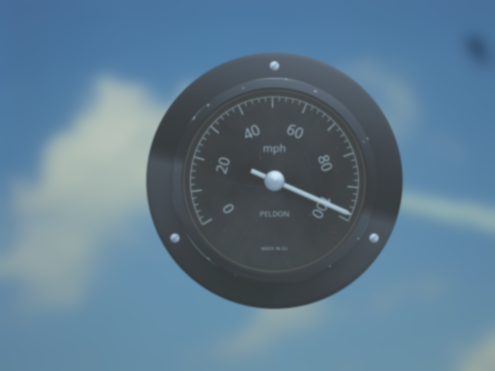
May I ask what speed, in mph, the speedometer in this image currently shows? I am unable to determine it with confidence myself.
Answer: 98 mph
